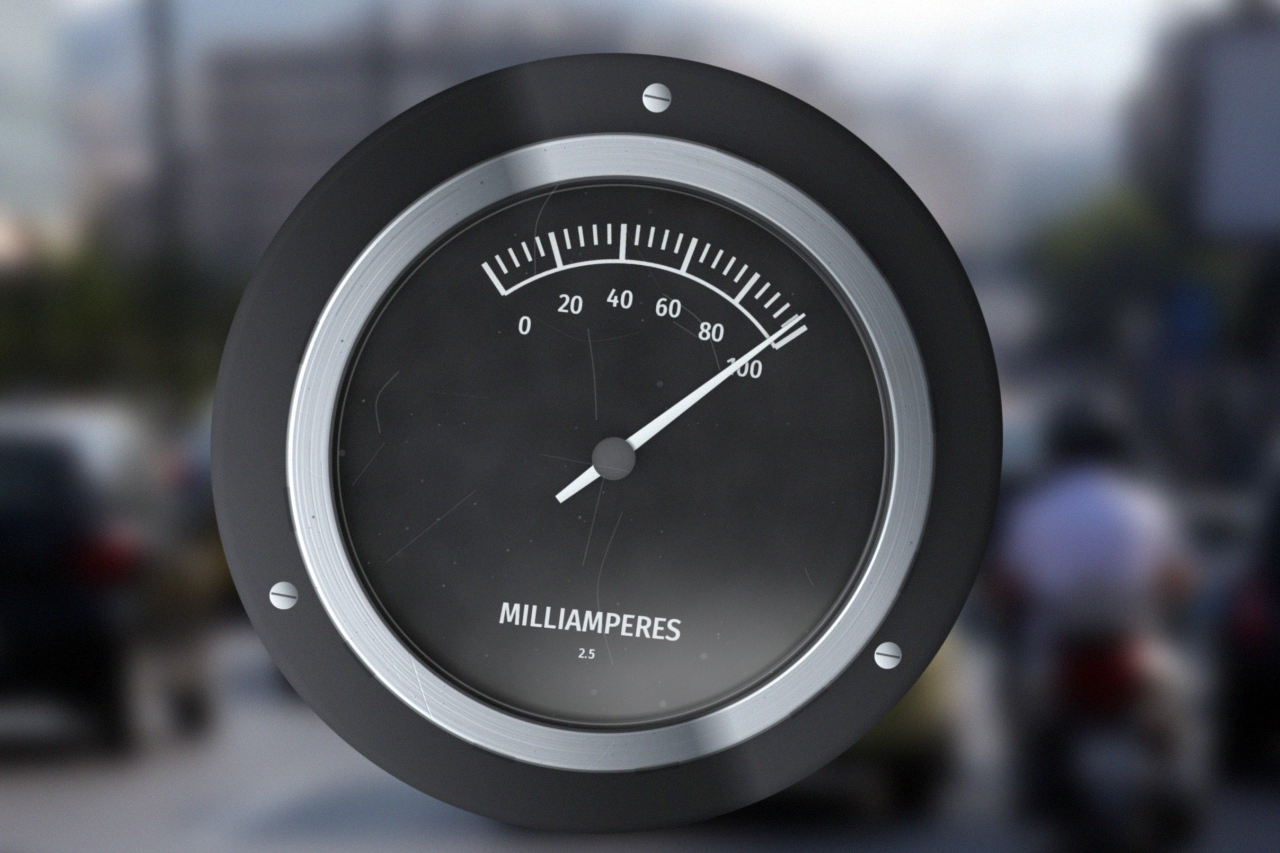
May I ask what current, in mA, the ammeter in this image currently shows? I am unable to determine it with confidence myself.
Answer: 96 mA
